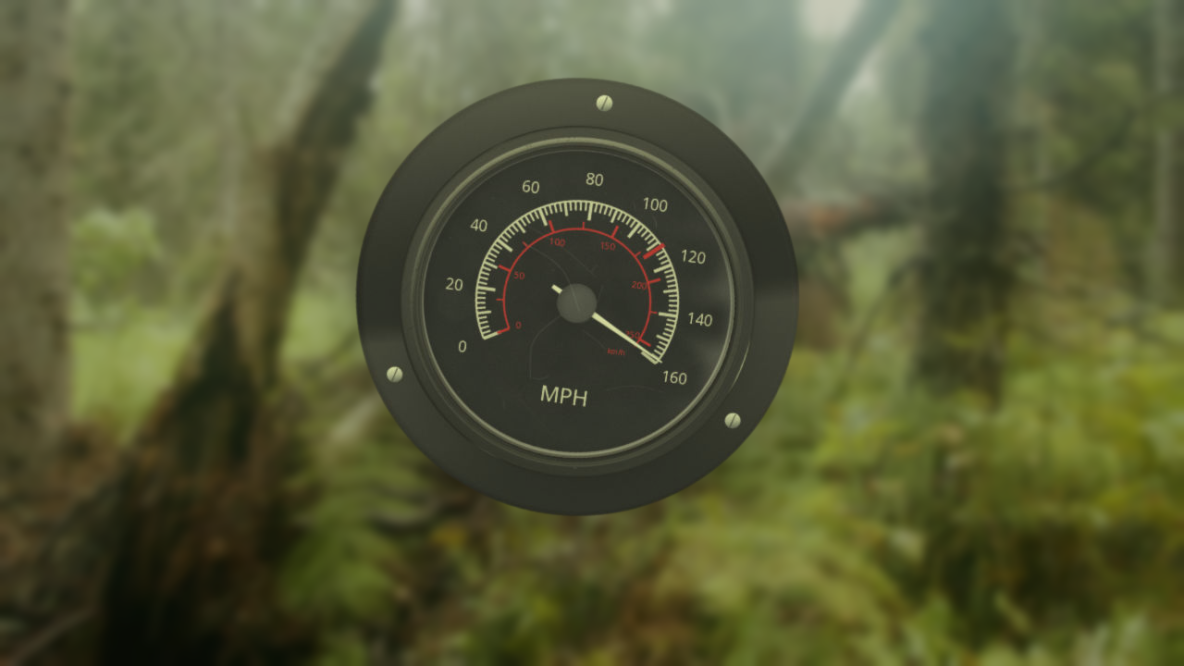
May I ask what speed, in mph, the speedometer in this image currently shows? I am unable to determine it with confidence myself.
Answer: 158 mph
